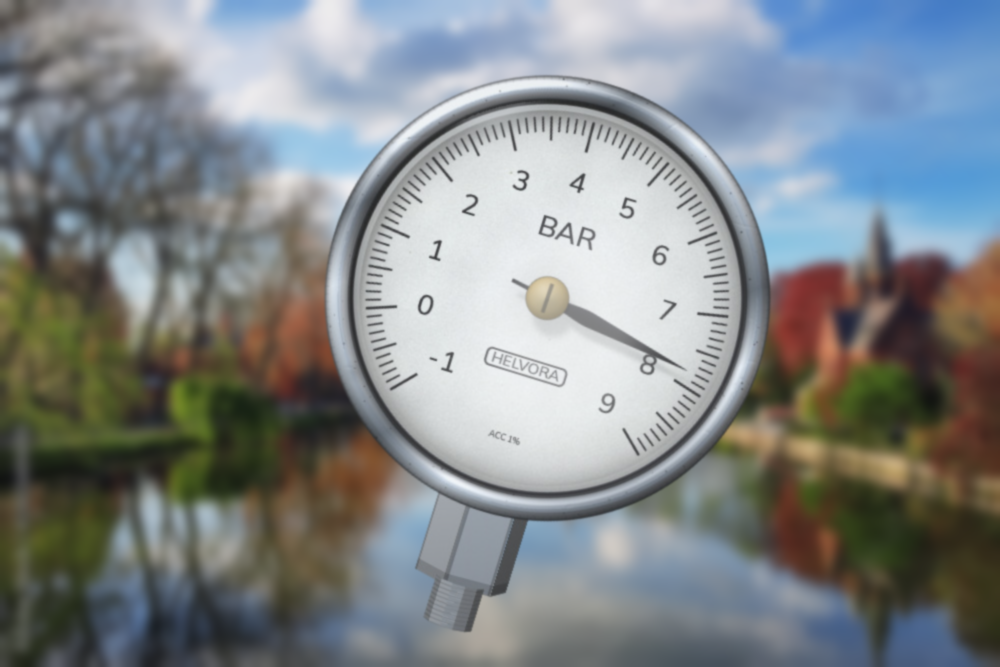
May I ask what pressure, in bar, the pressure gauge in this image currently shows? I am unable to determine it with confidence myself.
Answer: 7.8 bar
